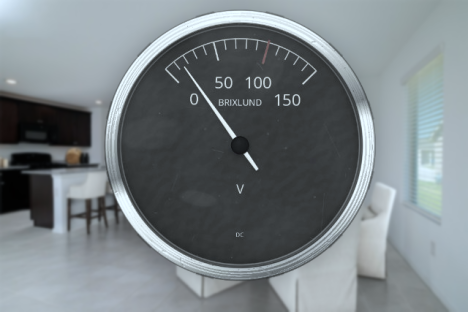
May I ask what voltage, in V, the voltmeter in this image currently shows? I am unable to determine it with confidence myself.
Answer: 15 V
